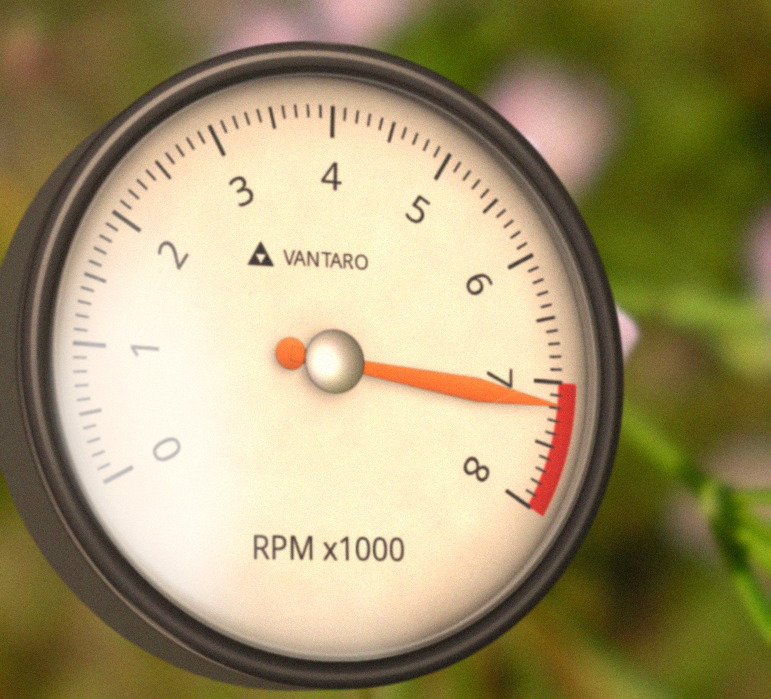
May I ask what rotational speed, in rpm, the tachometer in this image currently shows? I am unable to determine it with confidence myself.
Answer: 7200 rpm
